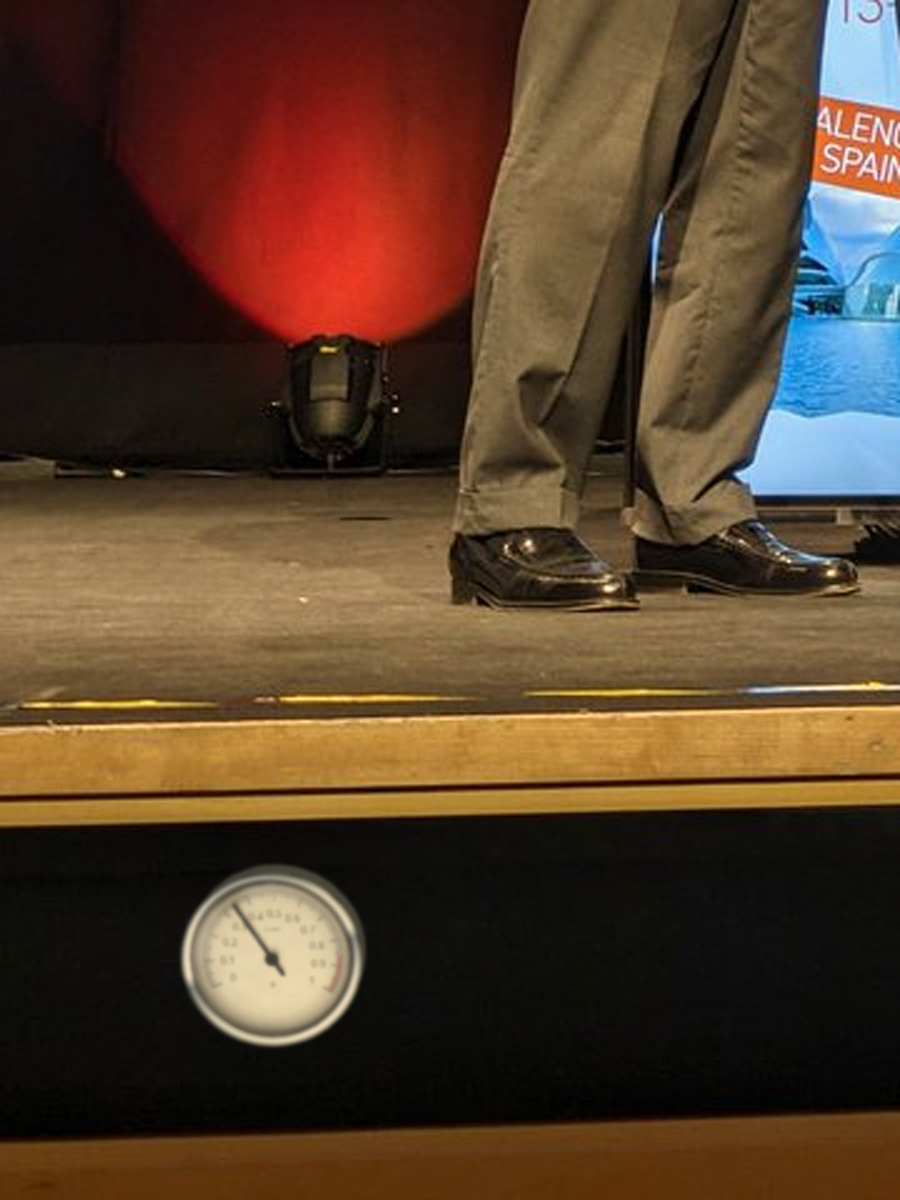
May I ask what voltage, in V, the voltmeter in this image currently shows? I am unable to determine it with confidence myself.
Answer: 0.35 V
